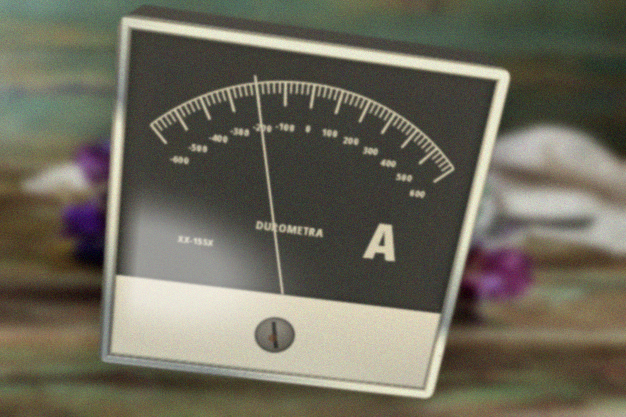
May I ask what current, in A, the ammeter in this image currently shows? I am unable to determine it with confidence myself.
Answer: -200 A
